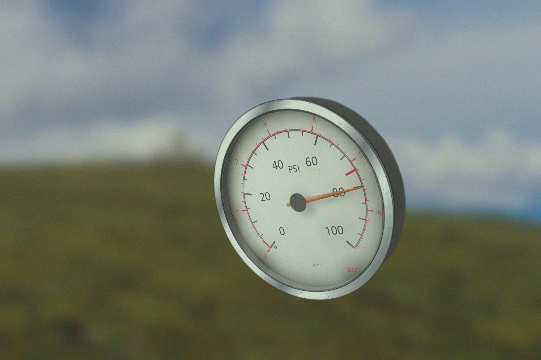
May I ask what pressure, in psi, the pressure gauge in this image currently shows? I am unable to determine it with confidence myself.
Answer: 80 psi
